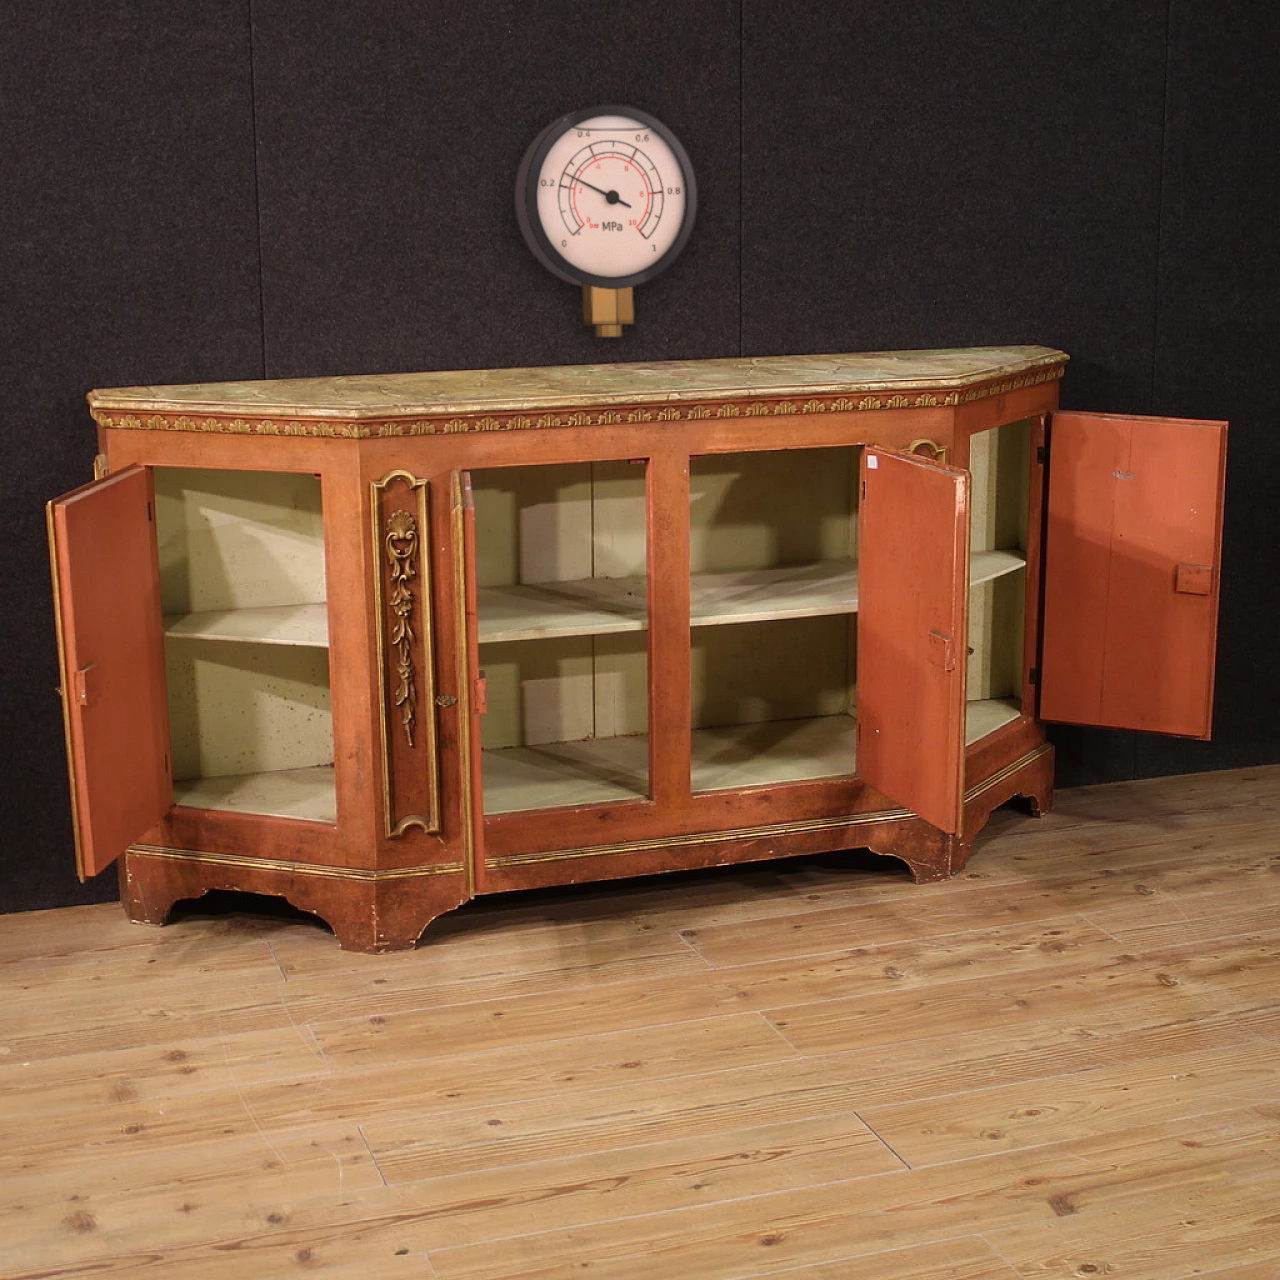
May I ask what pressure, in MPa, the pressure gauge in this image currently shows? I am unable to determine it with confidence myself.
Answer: 0.25 MPa
